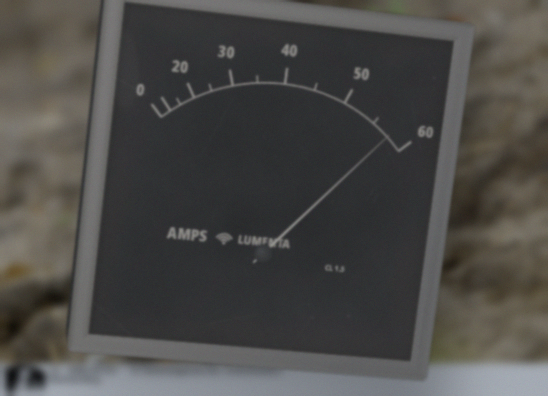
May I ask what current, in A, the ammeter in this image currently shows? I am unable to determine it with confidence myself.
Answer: 57.5 A
